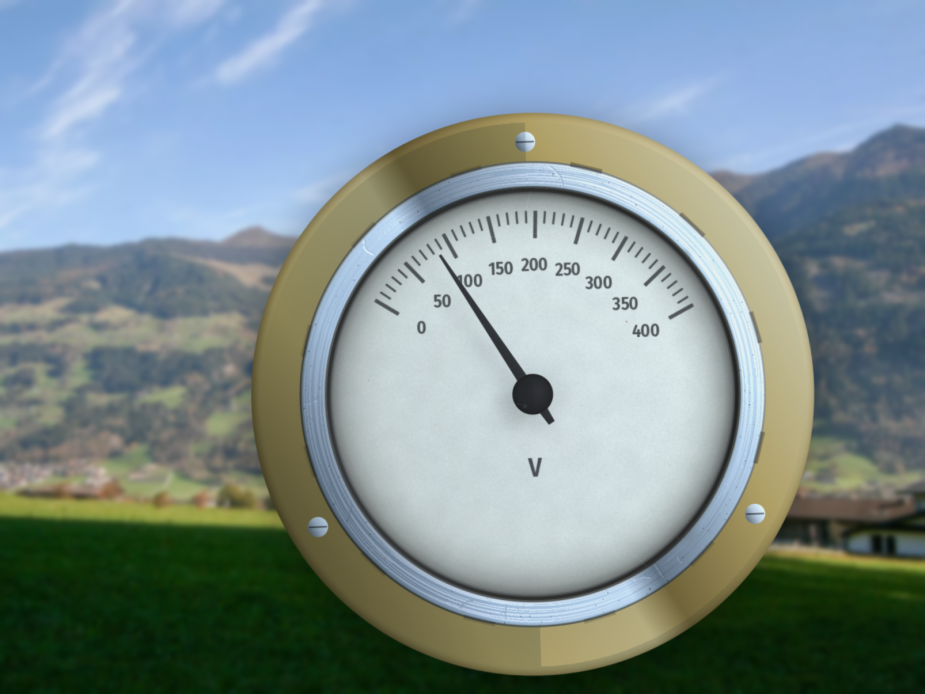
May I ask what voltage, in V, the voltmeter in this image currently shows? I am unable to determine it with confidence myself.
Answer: 85 V
